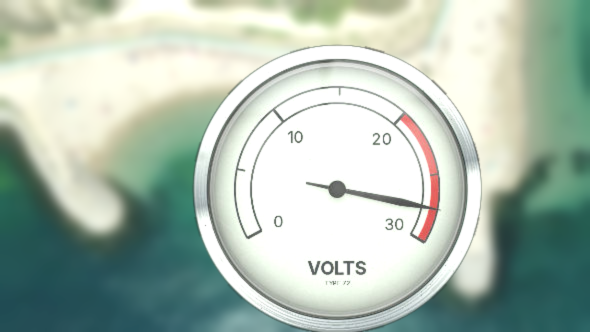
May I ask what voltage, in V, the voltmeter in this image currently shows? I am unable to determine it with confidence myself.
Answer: 27.5 V
